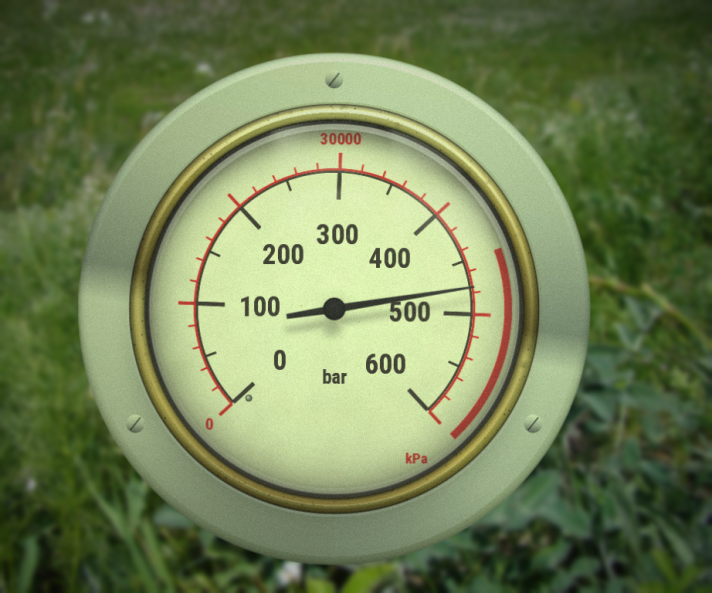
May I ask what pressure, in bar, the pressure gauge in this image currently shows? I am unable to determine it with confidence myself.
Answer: 475 bar
